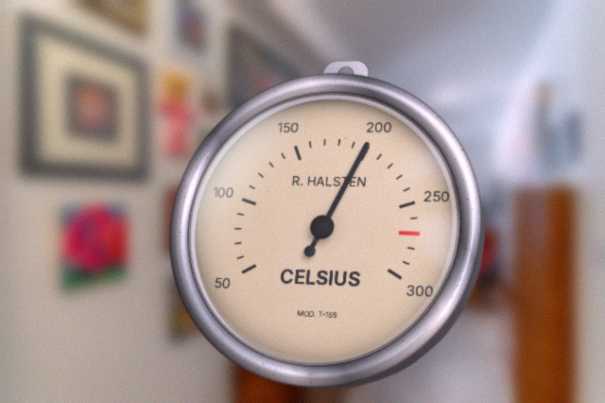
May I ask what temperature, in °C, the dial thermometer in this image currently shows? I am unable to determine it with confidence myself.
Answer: 200 °C
